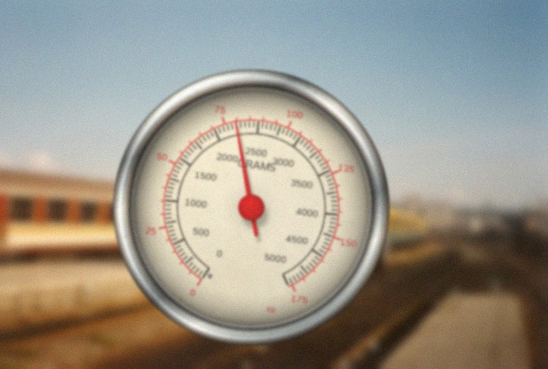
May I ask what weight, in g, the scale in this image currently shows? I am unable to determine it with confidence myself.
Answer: 2250 g
